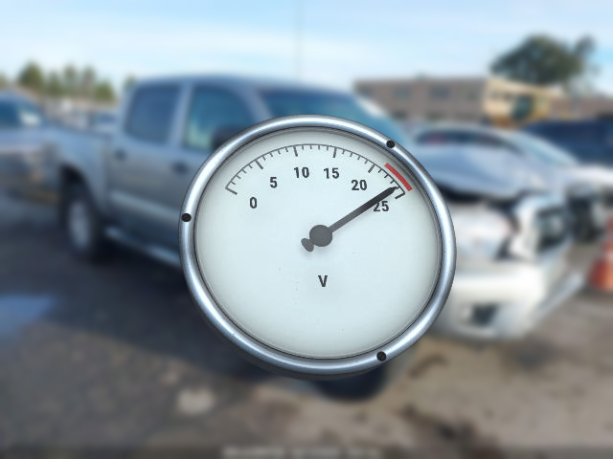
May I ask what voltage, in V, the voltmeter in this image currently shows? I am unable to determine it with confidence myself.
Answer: 24 V
